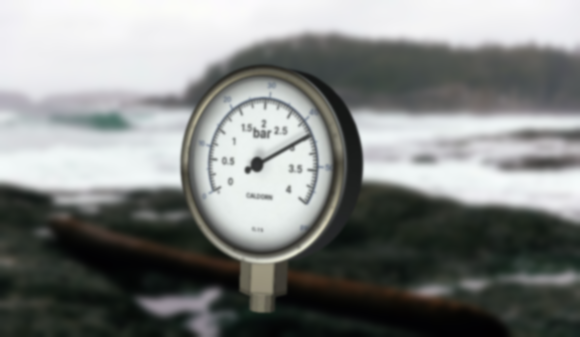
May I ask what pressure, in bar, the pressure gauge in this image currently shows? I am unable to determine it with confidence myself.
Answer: 3 bar
